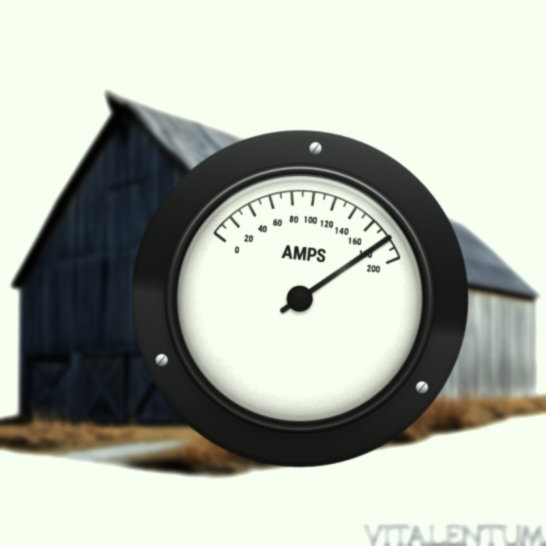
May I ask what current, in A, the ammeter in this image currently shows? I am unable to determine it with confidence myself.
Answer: 180 A
